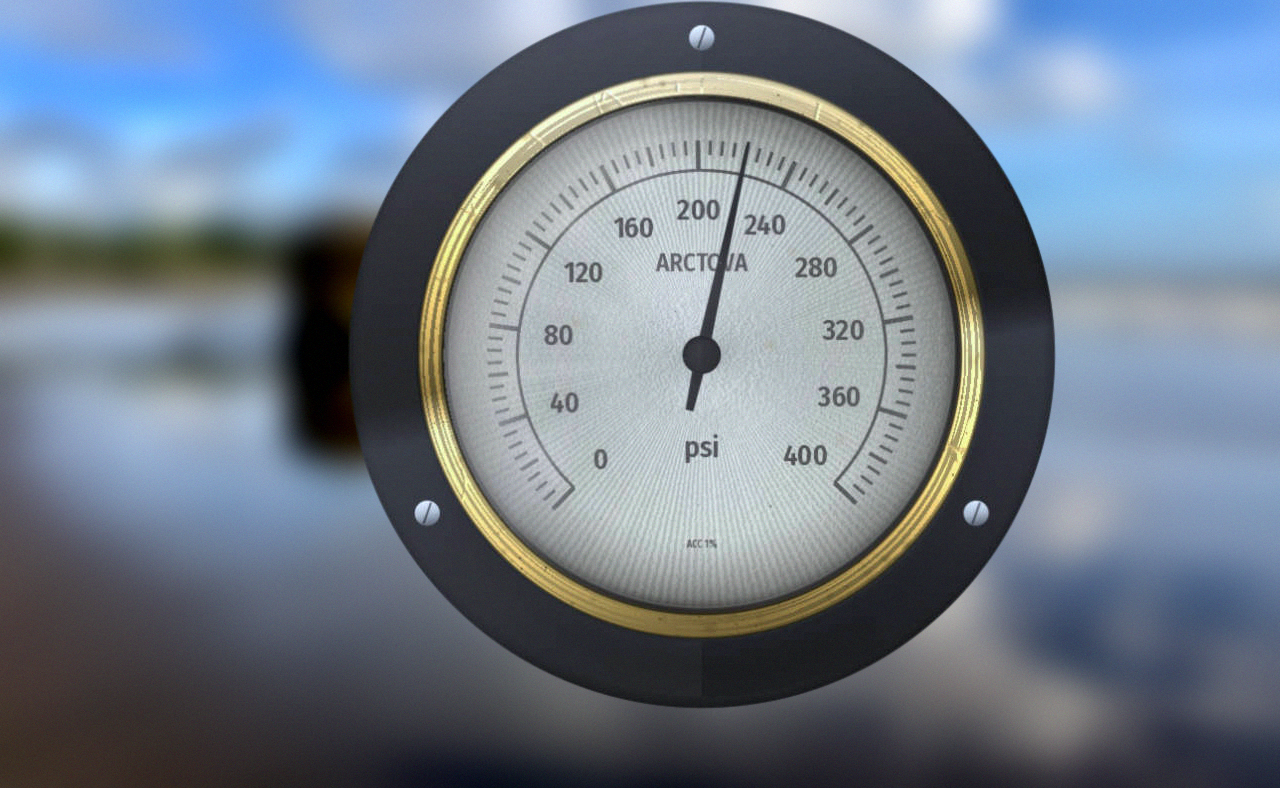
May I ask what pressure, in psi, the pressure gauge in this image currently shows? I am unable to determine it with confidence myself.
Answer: 220 psi
